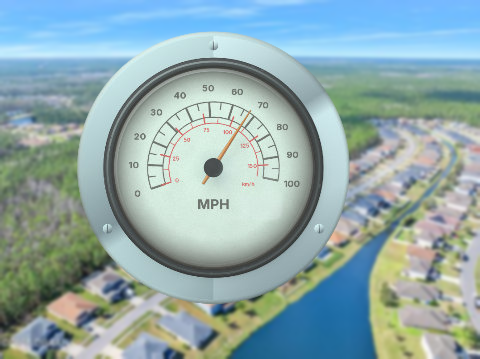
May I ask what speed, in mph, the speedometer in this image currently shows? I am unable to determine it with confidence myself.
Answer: 67.5 mph
